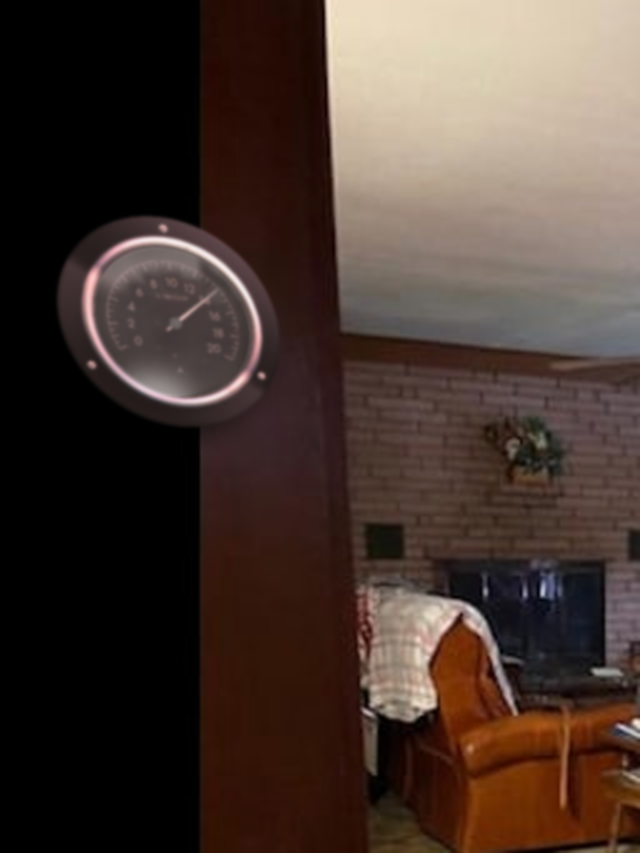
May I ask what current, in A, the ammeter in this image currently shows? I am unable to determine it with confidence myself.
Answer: 14 A
